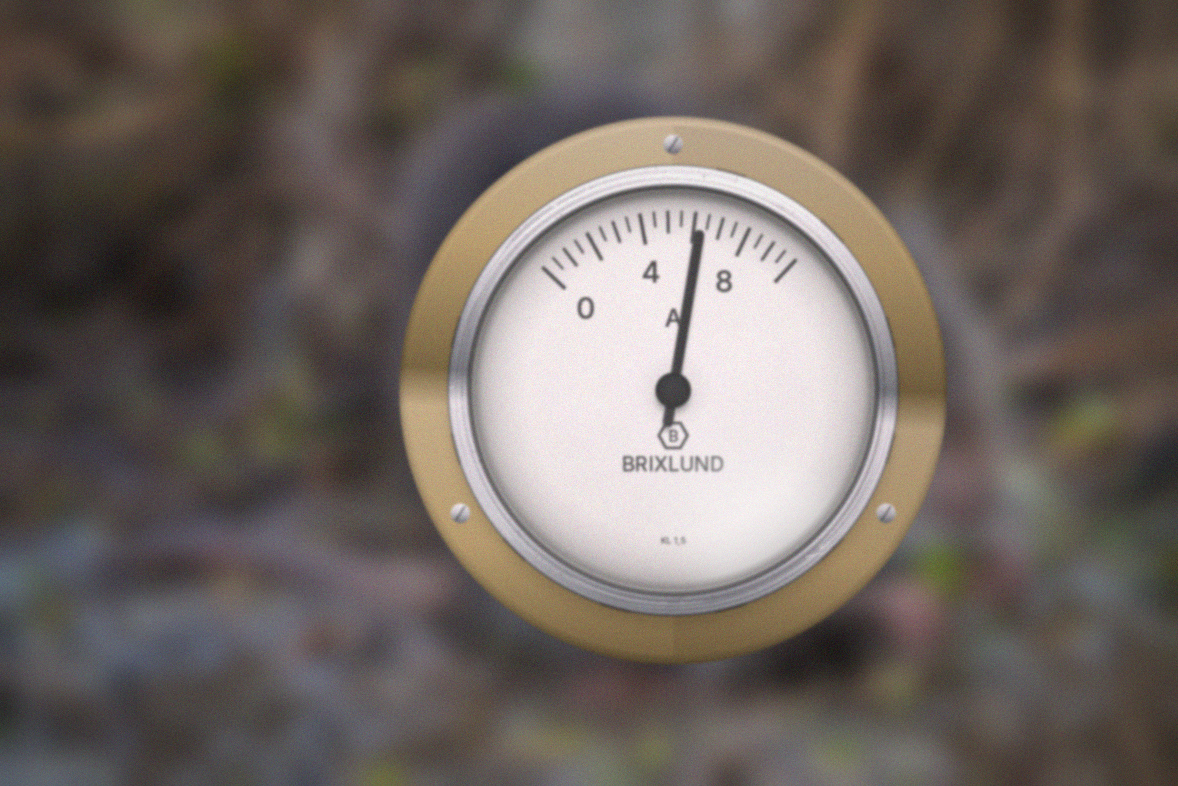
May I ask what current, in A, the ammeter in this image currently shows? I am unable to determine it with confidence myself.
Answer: 6.25 A
